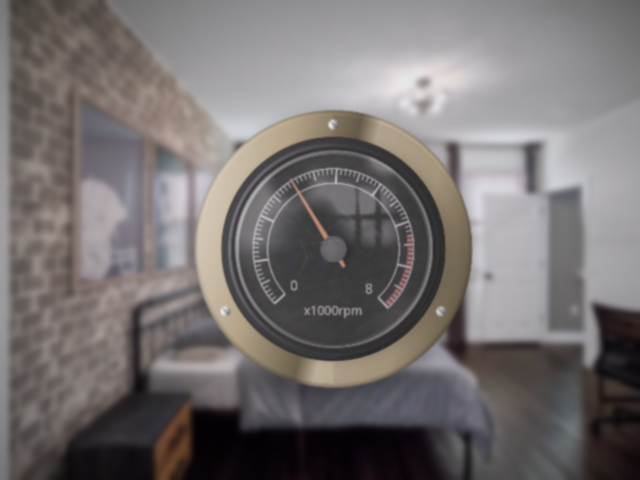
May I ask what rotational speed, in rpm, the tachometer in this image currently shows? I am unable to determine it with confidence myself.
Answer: 3000 rpm
